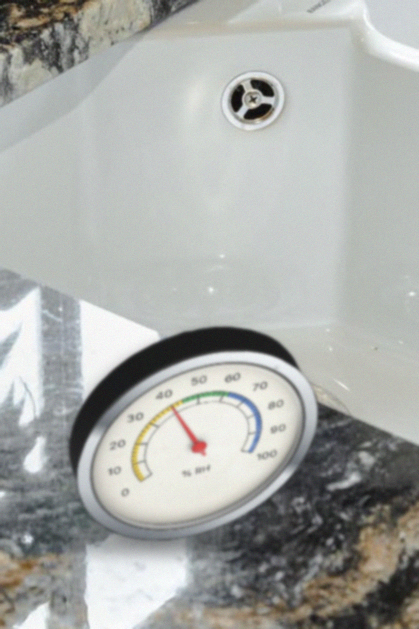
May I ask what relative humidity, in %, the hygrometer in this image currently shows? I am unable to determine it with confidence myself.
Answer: 40 %
